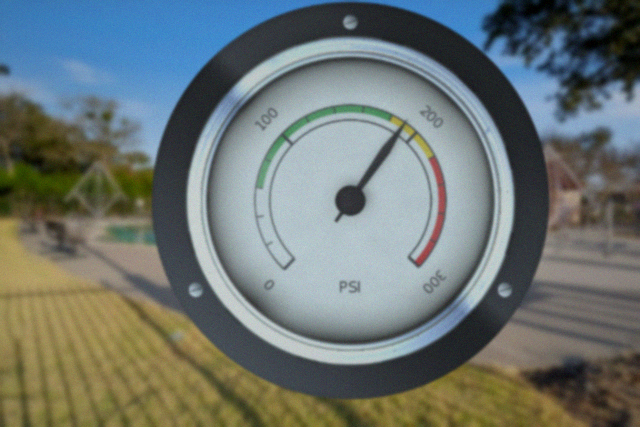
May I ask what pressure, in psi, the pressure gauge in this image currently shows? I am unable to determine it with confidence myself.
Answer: 190 psi
